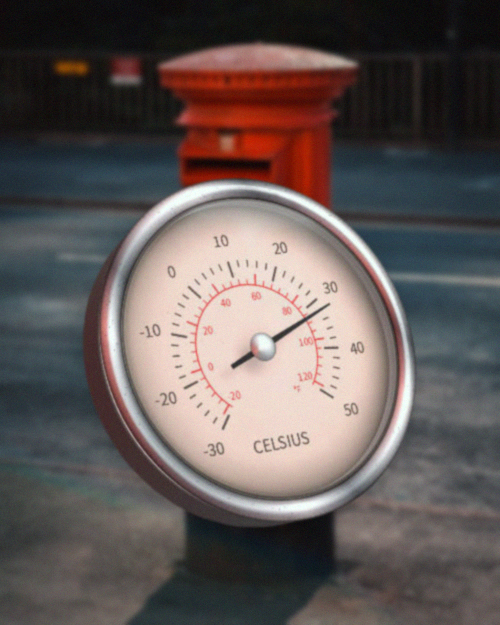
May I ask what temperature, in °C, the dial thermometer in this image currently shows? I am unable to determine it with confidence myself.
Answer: 32 °C
